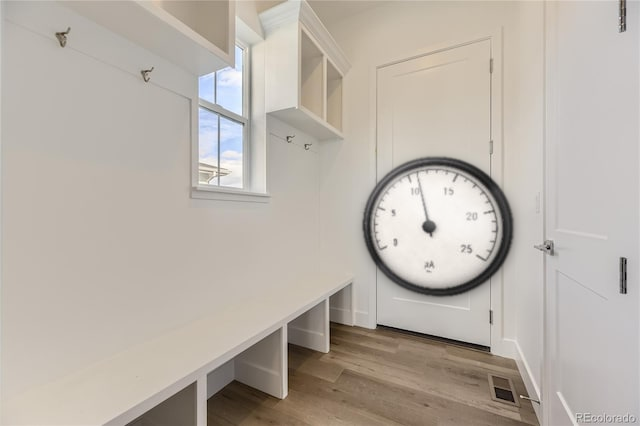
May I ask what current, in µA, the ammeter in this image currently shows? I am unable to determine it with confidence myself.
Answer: 11 µA
